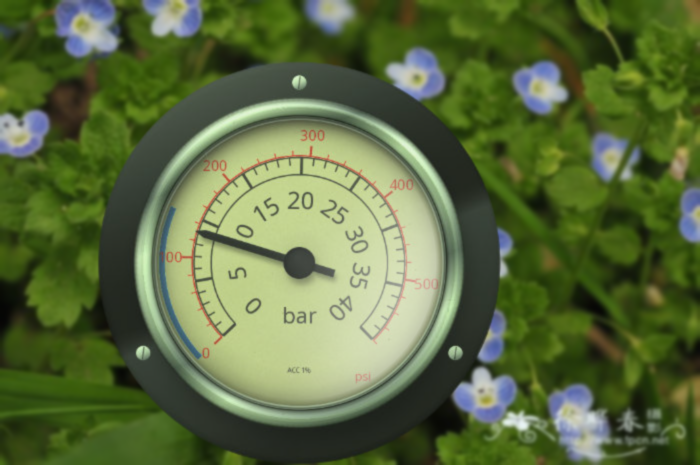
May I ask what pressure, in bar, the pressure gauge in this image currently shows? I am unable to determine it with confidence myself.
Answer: 9 bar
